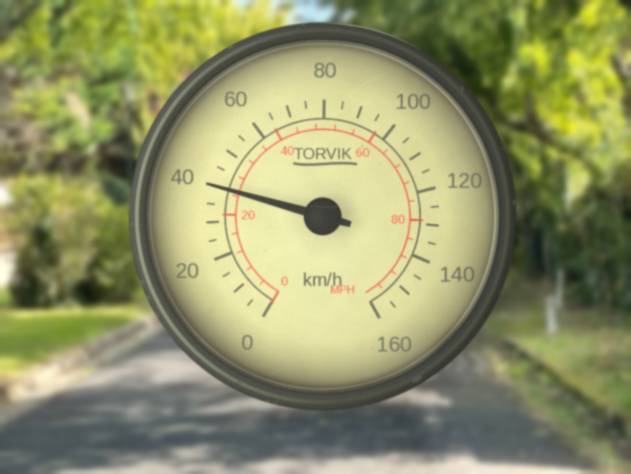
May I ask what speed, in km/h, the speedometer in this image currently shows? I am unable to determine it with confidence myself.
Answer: 40 km/h
